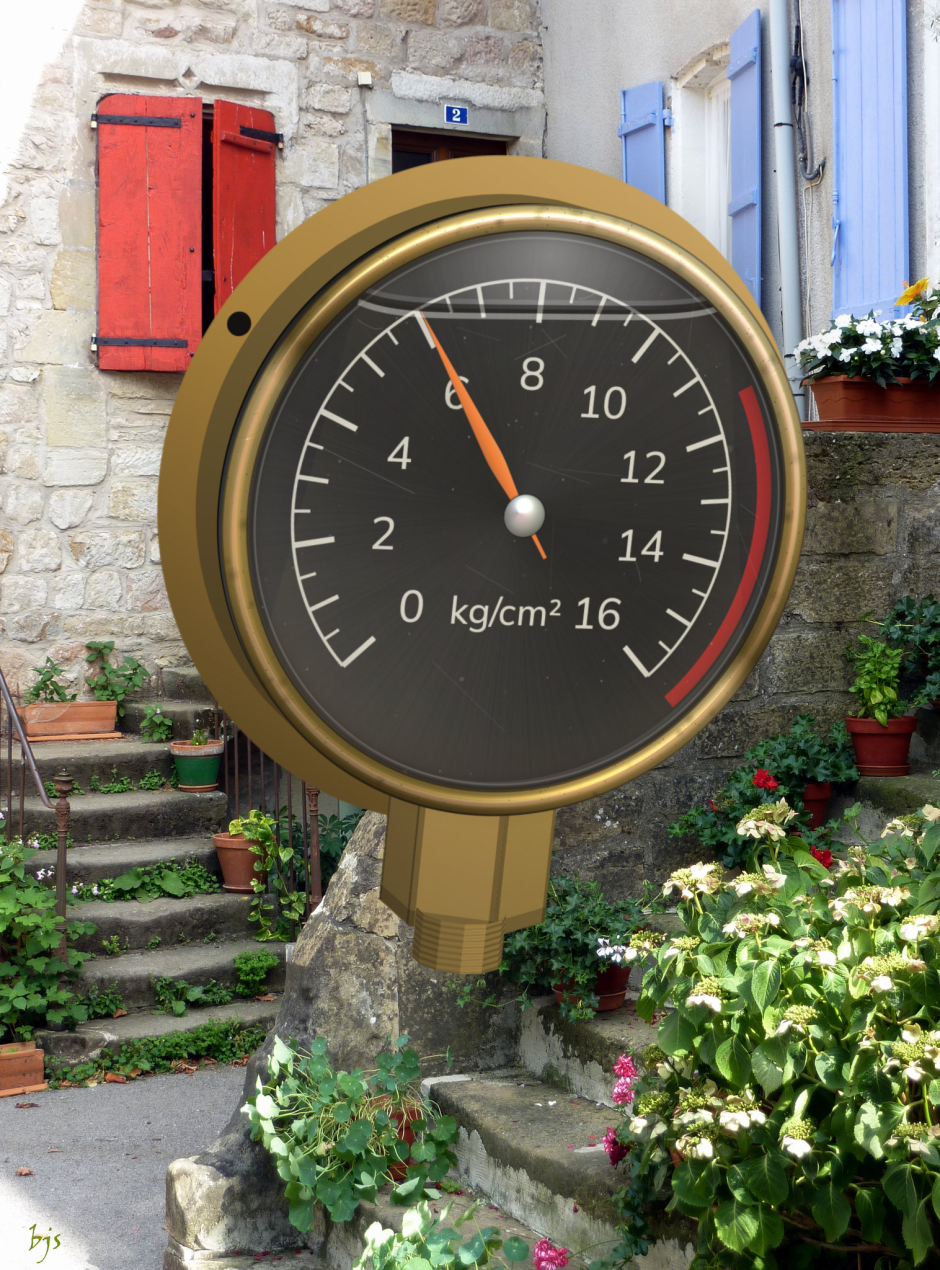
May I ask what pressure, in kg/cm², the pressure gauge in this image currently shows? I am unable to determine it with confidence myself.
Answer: 6 kg/cm²
